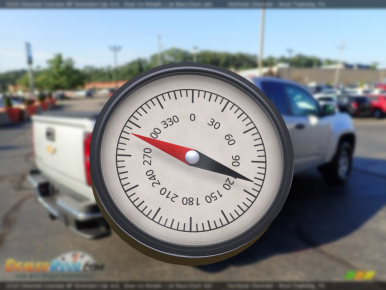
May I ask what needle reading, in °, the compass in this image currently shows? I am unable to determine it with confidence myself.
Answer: 290 °
